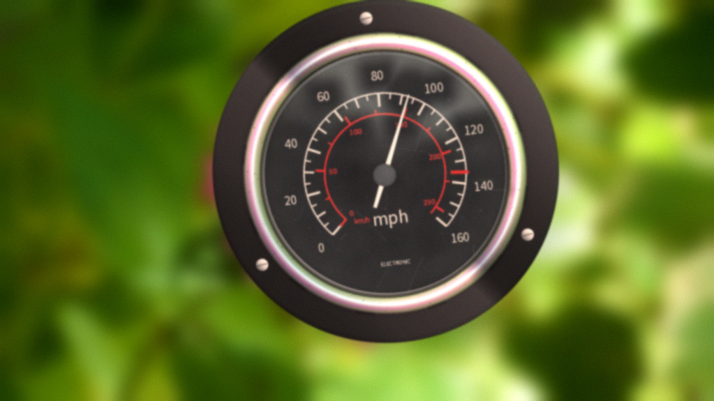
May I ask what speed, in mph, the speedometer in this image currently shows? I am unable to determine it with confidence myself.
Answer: 92.5 mph
